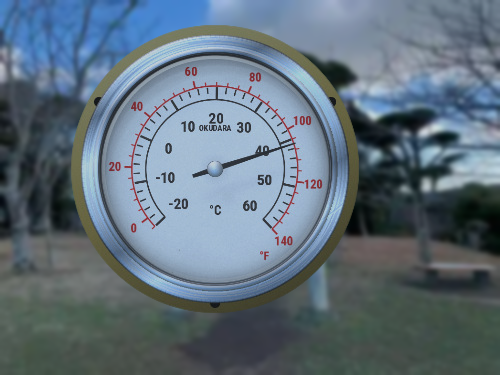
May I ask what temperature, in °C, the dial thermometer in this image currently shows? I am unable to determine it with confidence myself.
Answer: 41 °C
